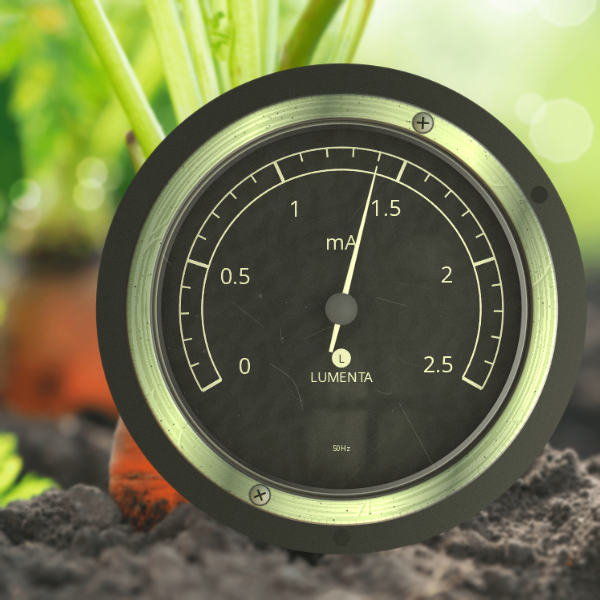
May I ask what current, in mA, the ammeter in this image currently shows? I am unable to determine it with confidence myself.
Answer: 1.4 mA
